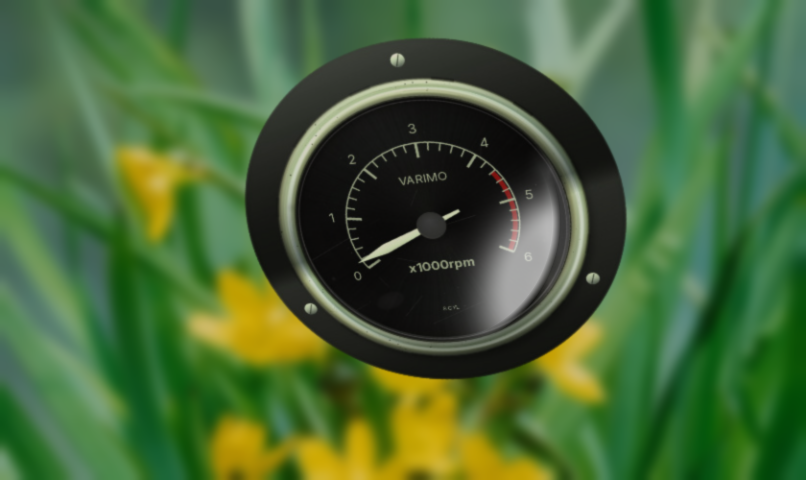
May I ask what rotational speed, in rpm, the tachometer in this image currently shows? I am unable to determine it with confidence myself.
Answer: 200 rpm
